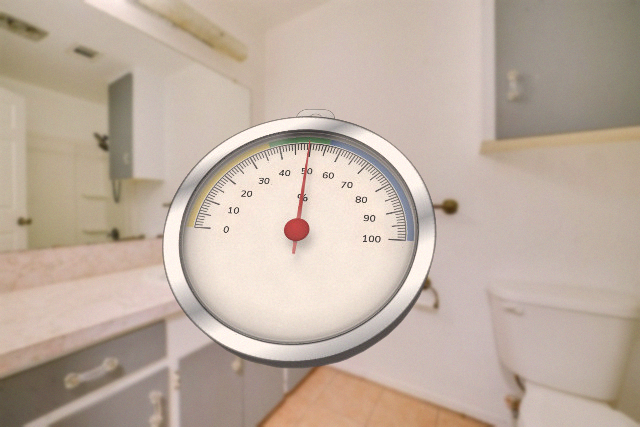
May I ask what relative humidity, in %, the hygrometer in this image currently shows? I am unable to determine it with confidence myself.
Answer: 50 %
